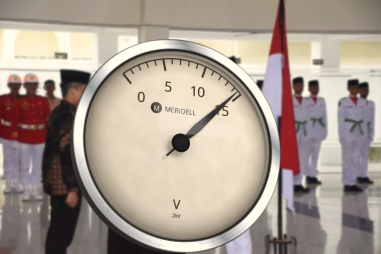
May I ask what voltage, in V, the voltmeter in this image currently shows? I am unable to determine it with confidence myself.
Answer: 14.5 V
